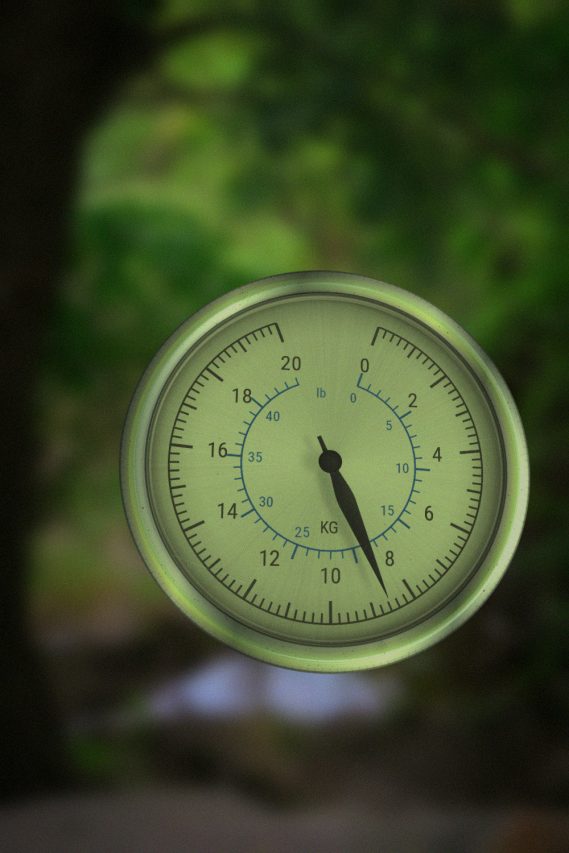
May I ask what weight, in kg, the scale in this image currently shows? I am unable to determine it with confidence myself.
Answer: 8.6 kg
